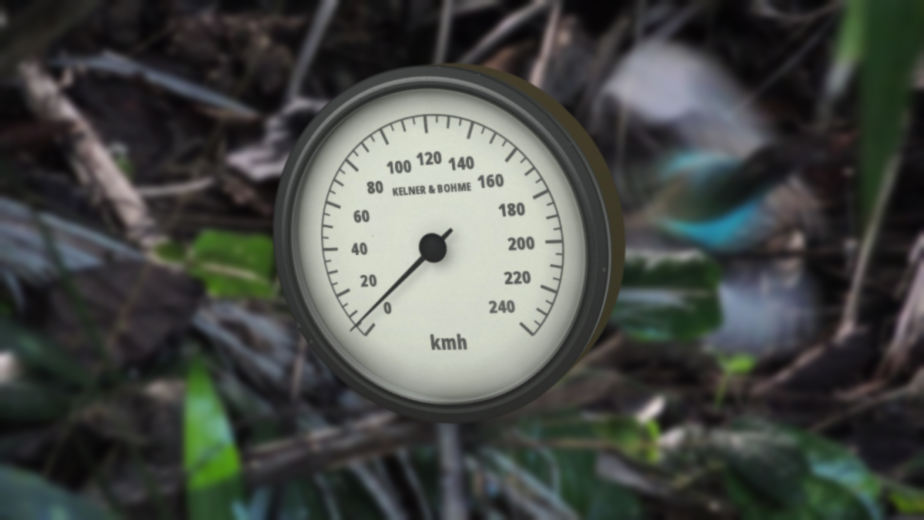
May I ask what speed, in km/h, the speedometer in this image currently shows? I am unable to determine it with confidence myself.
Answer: 5 km/h
